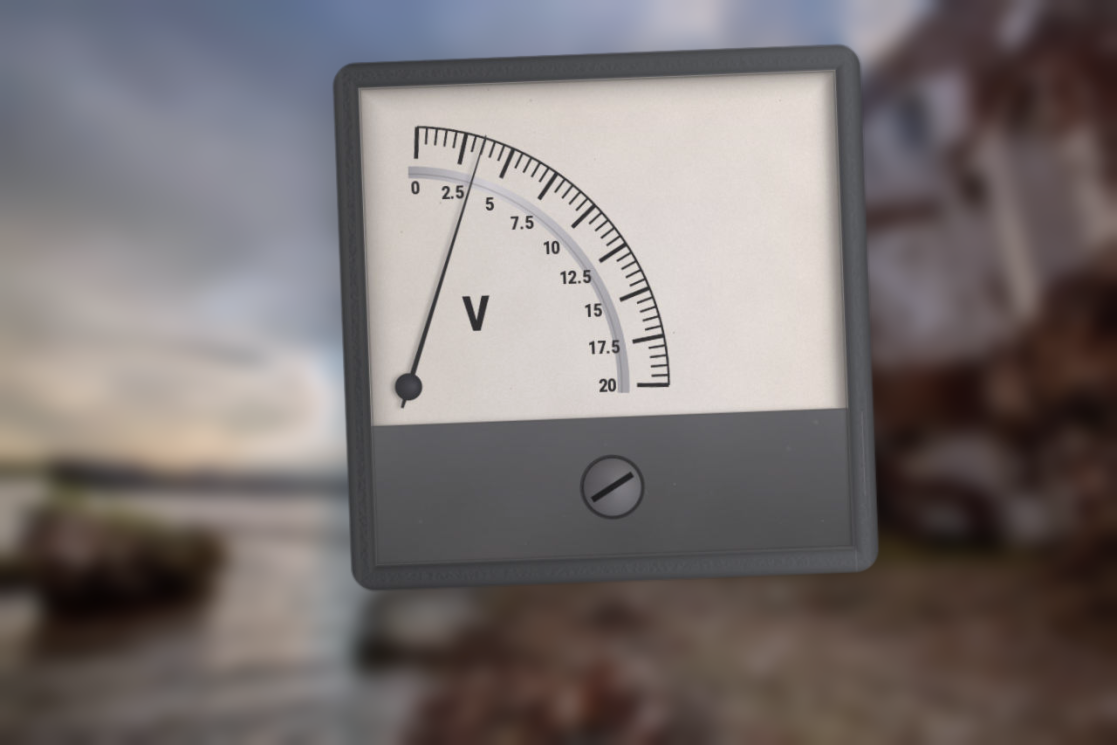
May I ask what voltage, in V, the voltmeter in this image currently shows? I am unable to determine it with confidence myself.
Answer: 3.5 V
